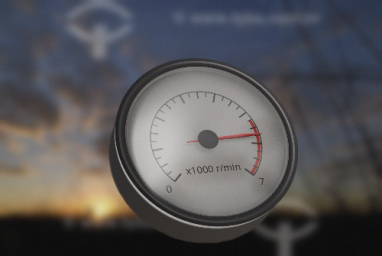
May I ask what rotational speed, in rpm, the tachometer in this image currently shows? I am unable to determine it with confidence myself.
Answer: 5750 rpm
